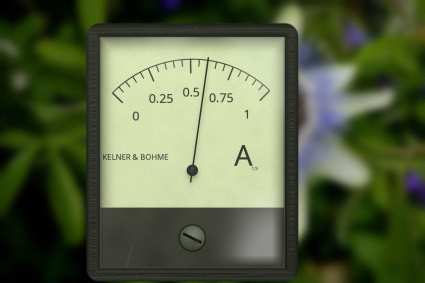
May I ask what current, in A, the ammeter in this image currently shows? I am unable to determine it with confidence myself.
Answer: 0.6 A
